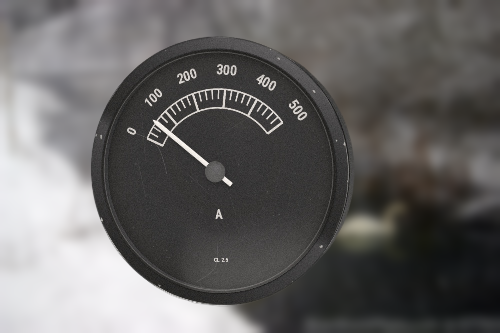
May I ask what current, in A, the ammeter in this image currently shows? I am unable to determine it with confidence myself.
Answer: 60 A
